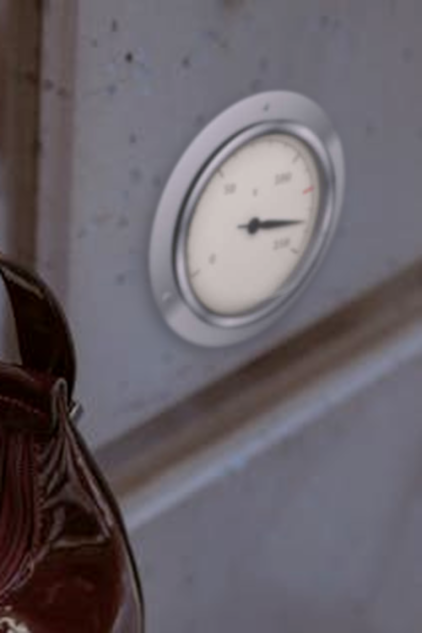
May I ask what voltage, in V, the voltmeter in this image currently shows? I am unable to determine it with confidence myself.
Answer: 135 V
